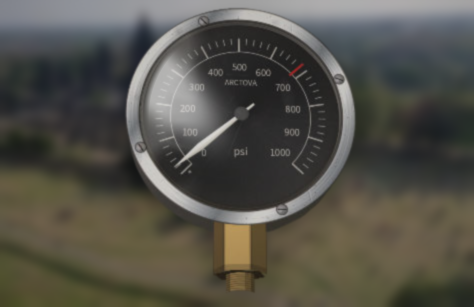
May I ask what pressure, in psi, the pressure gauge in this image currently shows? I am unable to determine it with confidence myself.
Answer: 20 psi
